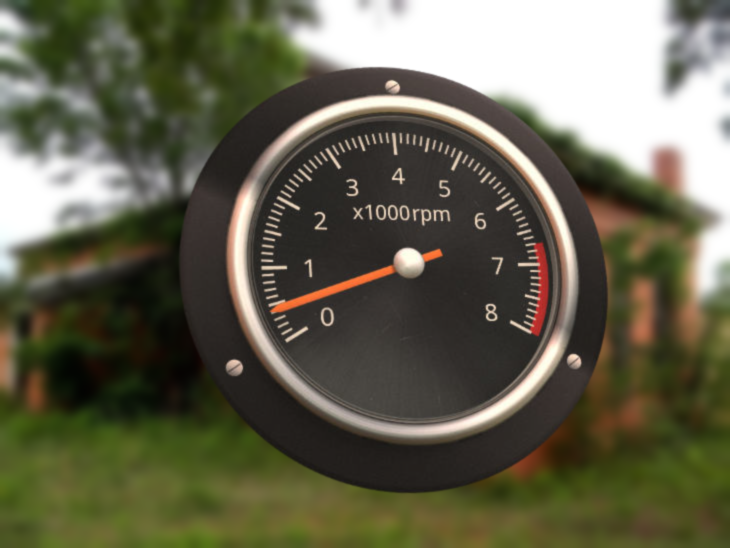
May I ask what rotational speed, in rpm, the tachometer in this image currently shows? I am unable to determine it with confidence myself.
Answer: 400 rpm
